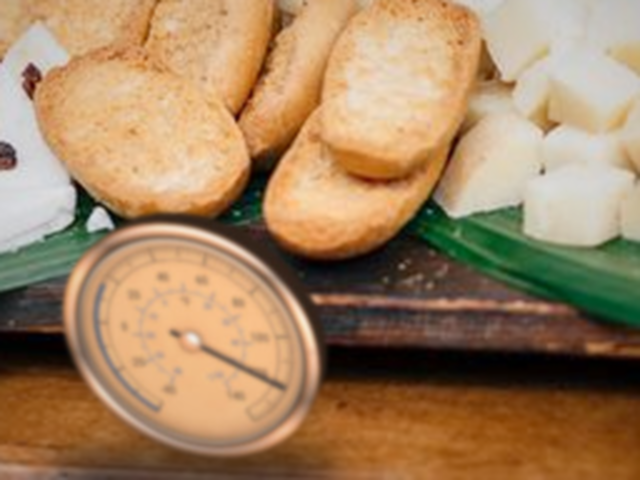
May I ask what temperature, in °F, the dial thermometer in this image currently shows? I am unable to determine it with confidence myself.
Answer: 120 °F
